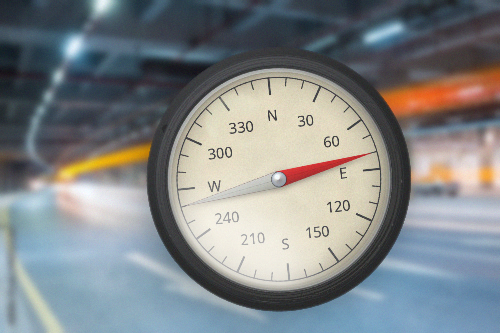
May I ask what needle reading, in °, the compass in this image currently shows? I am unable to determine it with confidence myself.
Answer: 80 °
